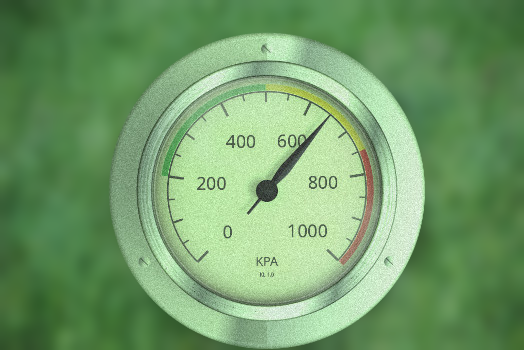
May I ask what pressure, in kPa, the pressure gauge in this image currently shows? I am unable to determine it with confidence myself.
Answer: 650 kPa
